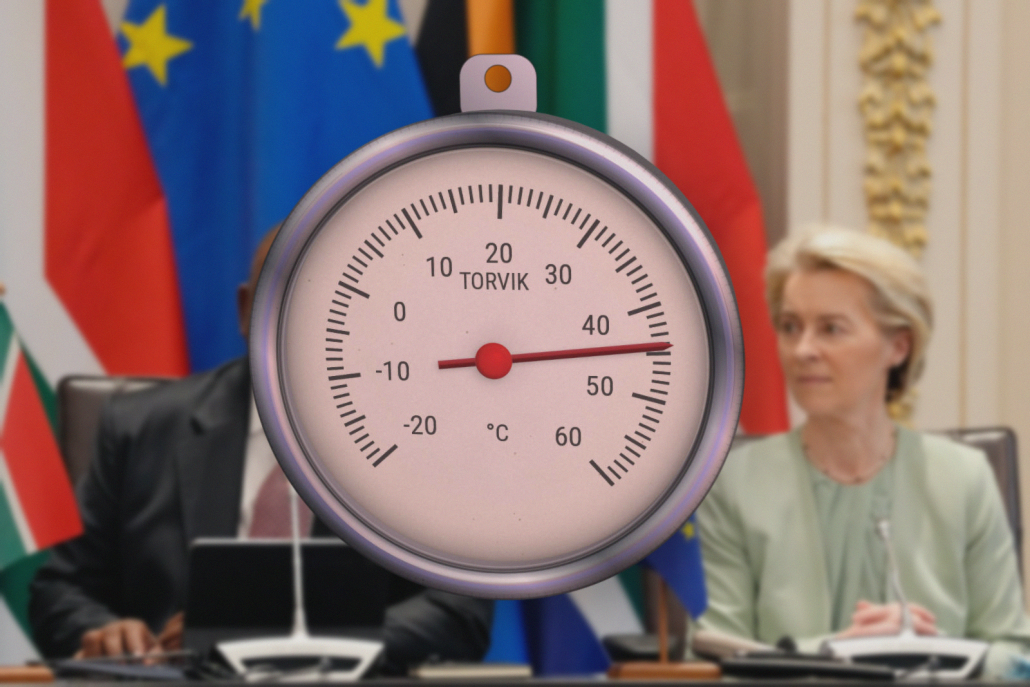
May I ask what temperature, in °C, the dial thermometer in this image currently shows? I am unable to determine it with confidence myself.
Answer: 44 °C
